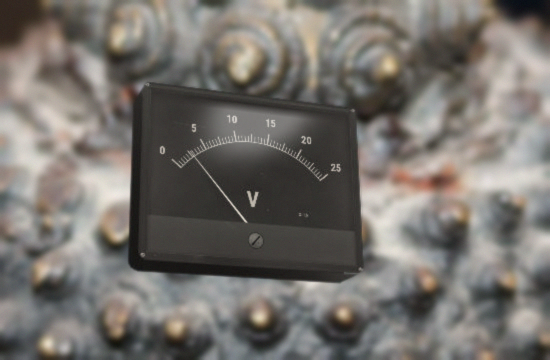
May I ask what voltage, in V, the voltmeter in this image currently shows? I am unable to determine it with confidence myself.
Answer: 2.5 V
